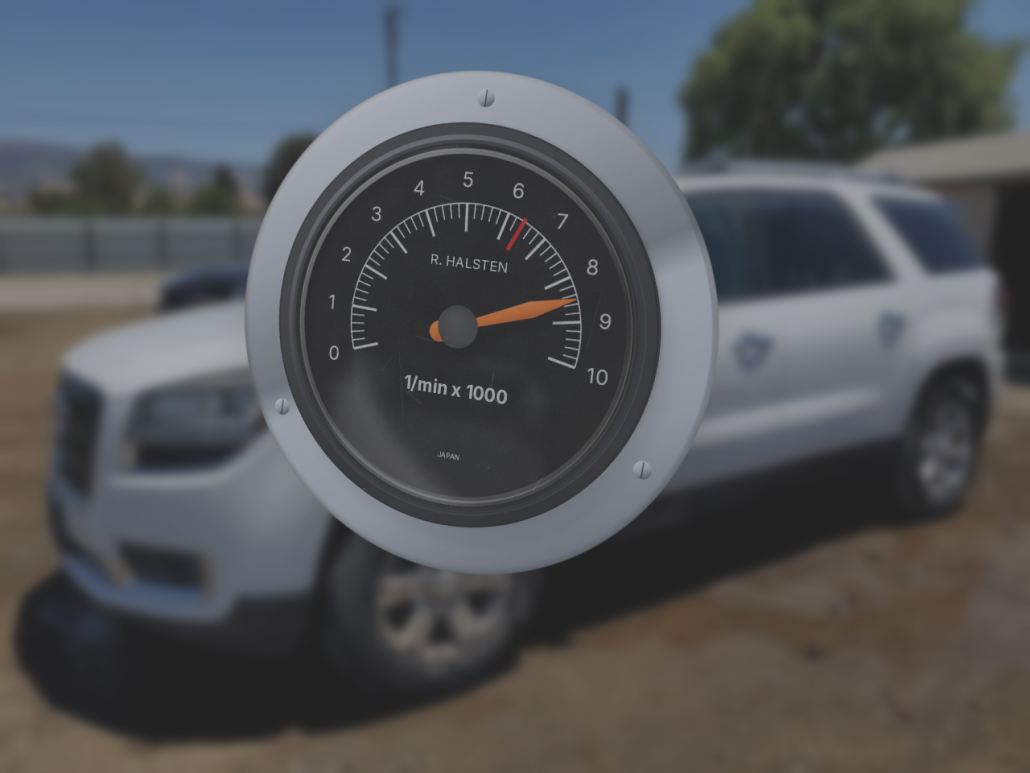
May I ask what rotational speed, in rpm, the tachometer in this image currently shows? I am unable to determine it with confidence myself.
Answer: 8500 rpm
